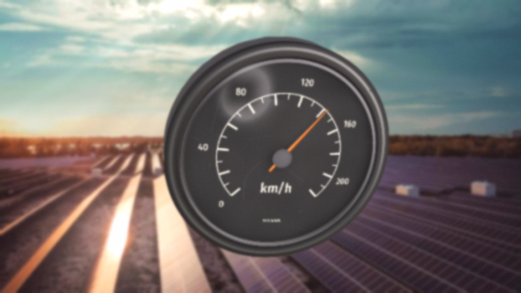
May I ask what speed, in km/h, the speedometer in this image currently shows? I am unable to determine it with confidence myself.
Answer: 140 km/h
